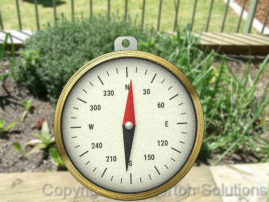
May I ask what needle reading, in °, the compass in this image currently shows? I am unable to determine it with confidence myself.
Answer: 5 °
